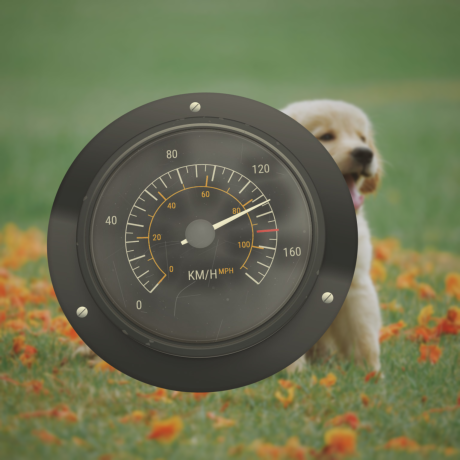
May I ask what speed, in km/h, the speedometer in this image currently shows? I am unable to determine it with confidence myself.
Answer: 135 km/h
